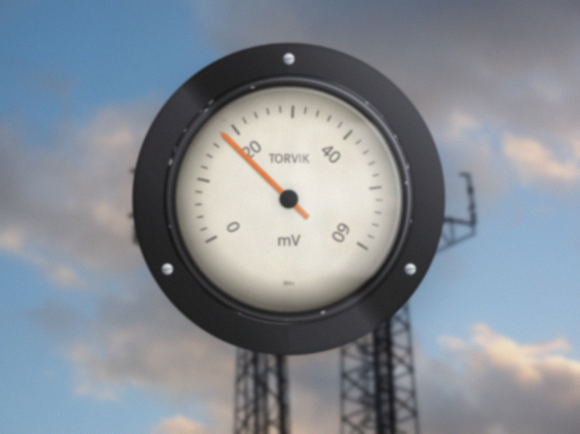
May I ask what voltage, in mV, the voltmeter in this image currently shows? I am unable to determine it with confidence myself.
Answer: 18 mV
